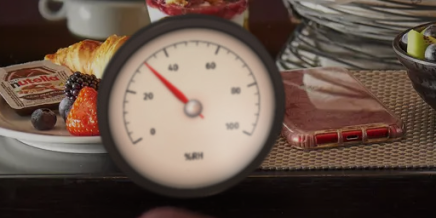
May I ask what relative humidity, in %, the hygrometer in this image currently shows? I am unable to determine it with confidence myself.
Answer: 32 %
